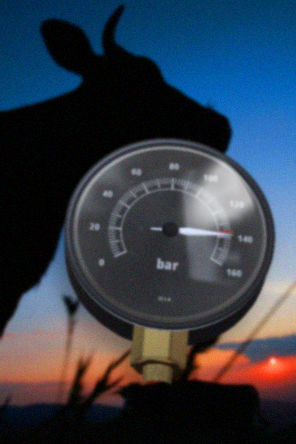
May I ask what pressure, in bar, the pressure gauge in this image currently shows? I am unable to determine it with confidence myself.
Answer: 140 bar
